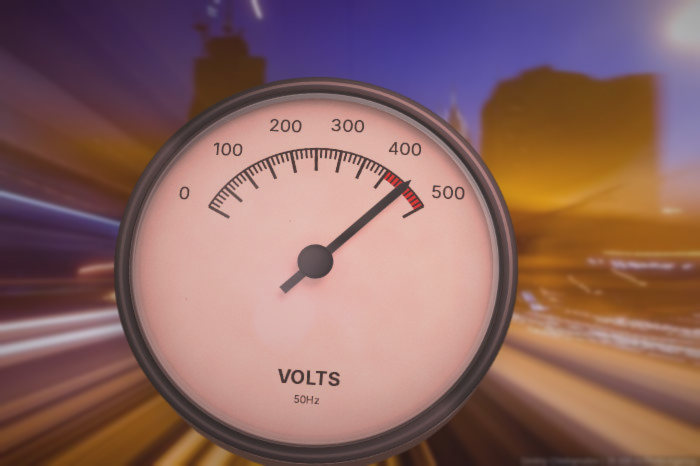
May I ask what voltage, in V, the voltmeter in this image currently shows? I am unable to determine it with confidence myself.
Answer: 450 V
